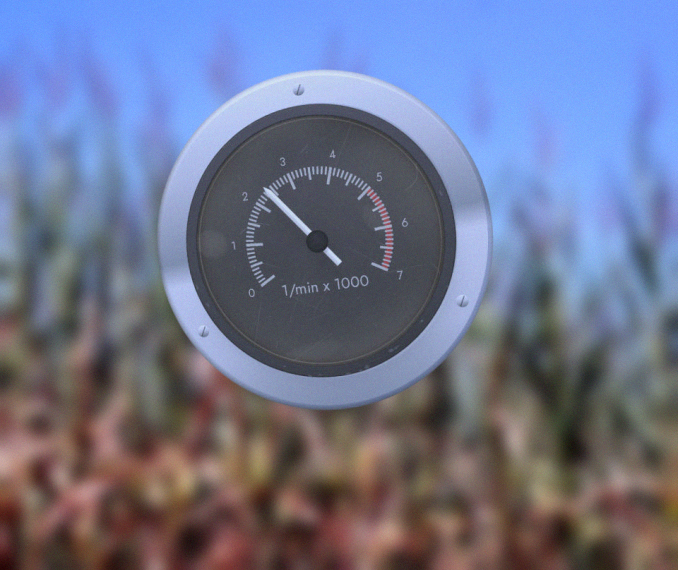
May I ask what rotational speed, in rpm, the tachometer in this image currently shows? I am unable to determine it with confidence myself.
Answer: 2400 rpm
